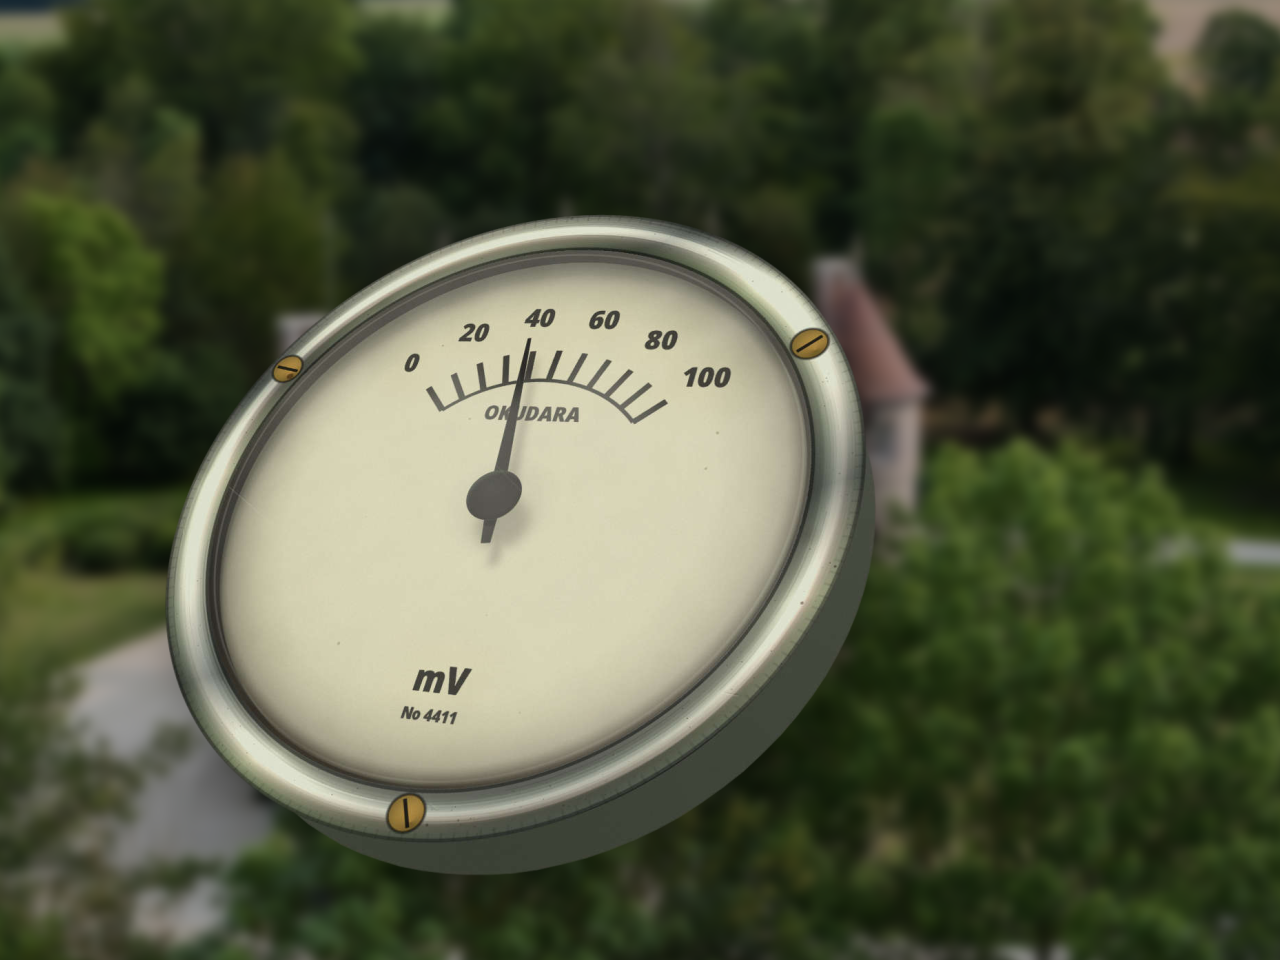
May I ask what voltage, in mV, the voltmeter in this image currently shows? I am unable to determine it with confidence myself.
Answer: 40 mV
